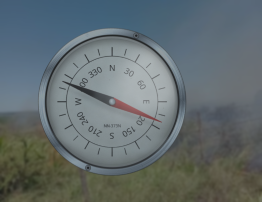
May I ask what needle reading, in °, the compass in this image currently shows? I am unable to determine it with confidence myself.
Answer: 112.5 °
